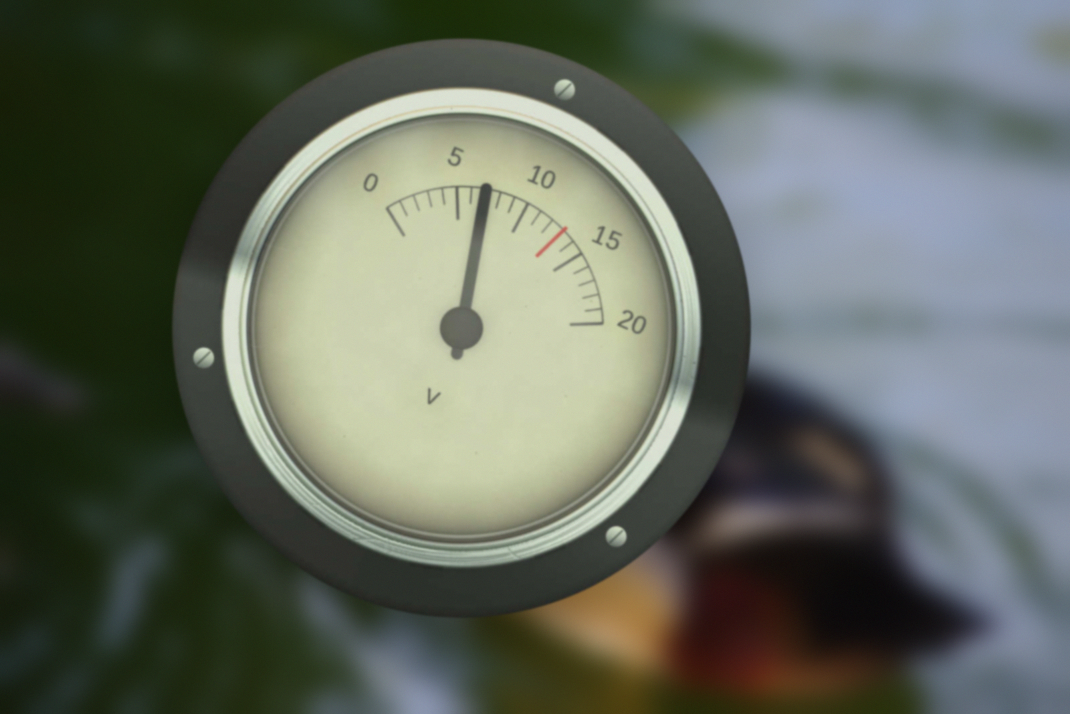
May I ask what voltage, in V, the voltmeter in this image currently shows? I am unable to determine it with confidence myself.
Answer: 7 V
